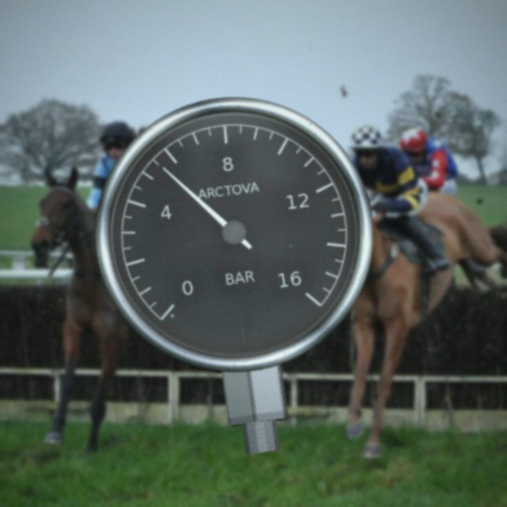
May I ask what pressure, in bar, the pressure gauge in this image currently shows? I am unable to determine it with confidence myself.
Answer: 5.5 bar
